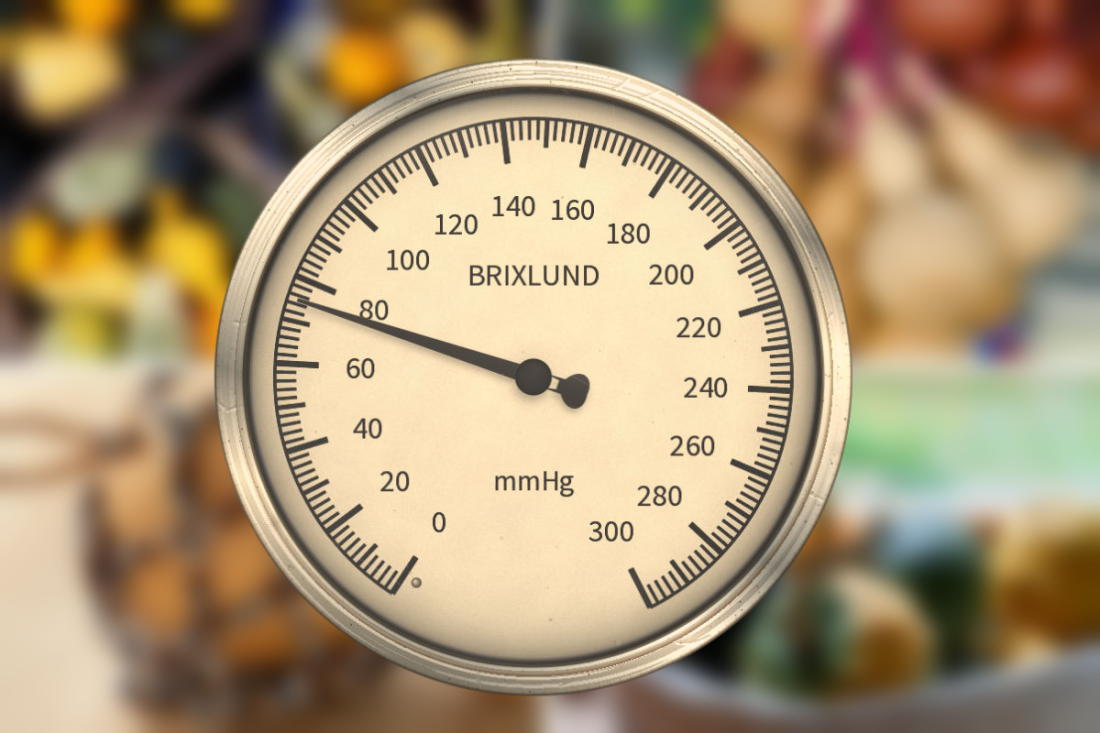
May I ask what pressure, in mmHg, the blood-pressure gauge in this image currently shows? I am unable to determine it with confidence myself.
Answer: 75 mmHg
